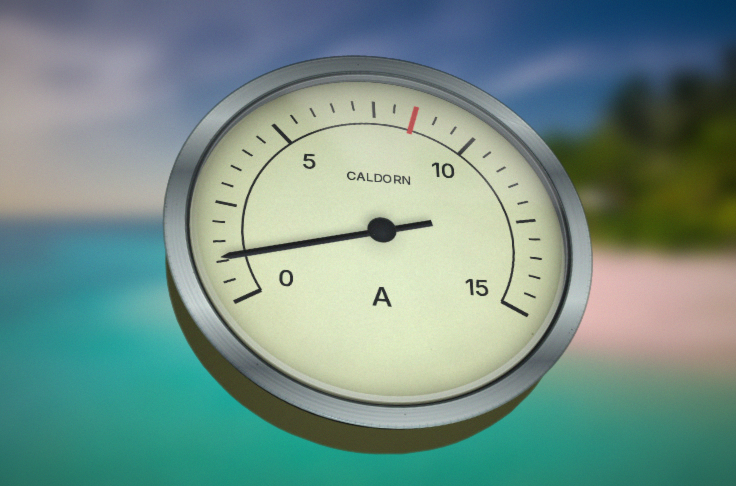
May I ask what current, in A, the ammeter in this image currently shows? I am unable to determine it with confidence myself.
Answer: 1 A
